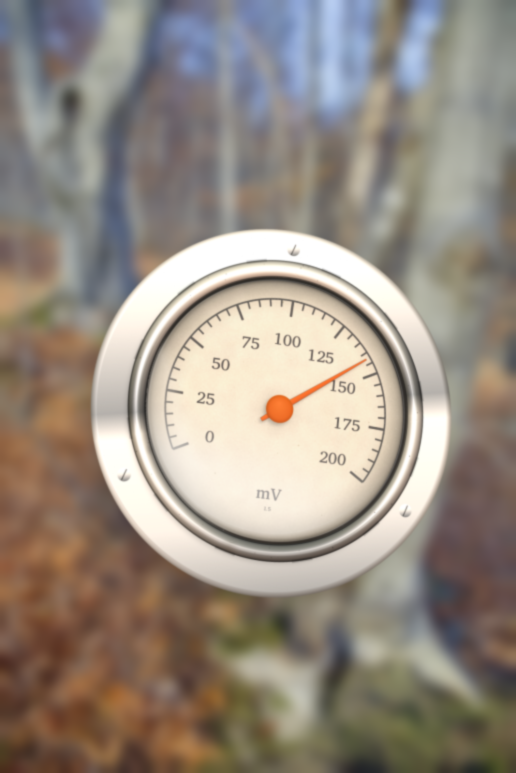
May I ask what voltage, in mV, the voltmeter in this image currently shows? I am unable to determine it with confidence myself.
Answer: 142.5 mV
